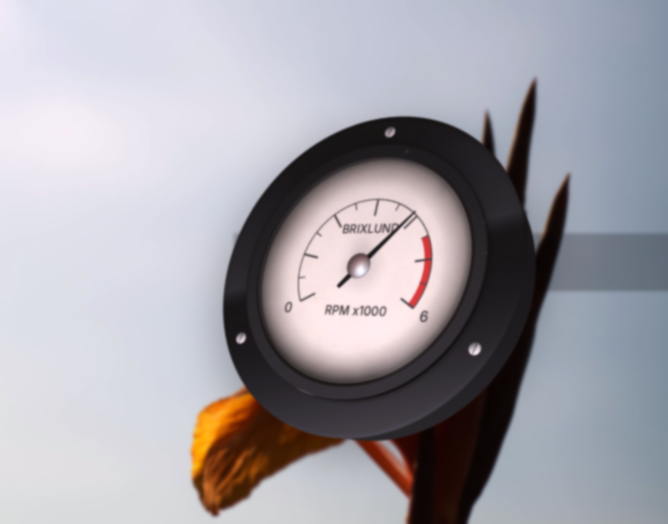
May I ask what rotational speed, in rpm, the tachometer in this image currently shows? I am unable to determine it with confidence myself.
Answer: 4000 rpm
